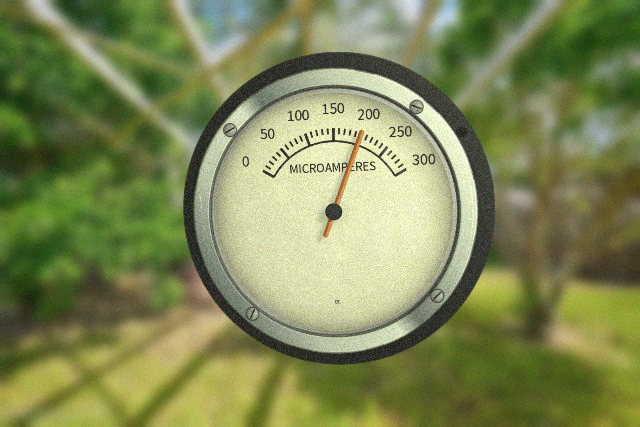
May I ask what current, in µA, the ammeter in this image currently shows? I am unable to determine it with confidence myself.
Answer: 200 µA
